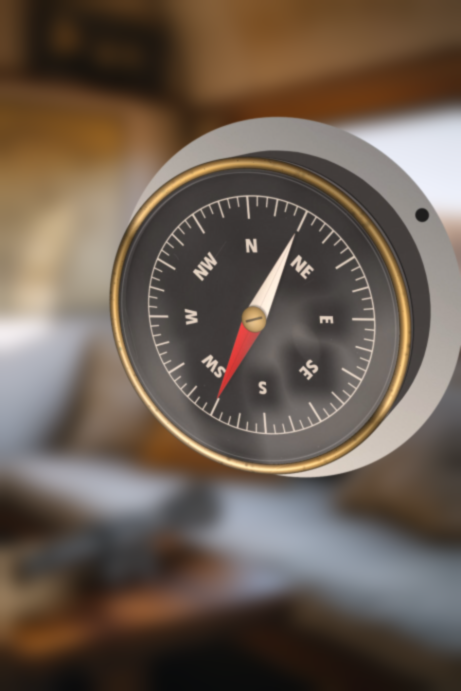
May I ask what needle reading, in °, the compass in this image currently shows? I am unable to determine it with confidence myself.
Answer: 210 °
